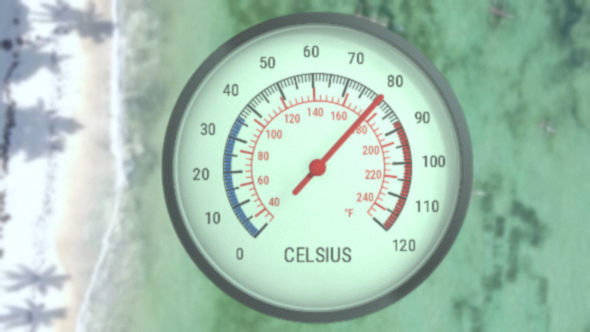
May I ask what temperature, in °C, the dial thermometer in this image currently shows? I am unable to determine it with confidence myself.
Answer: 80 °C
